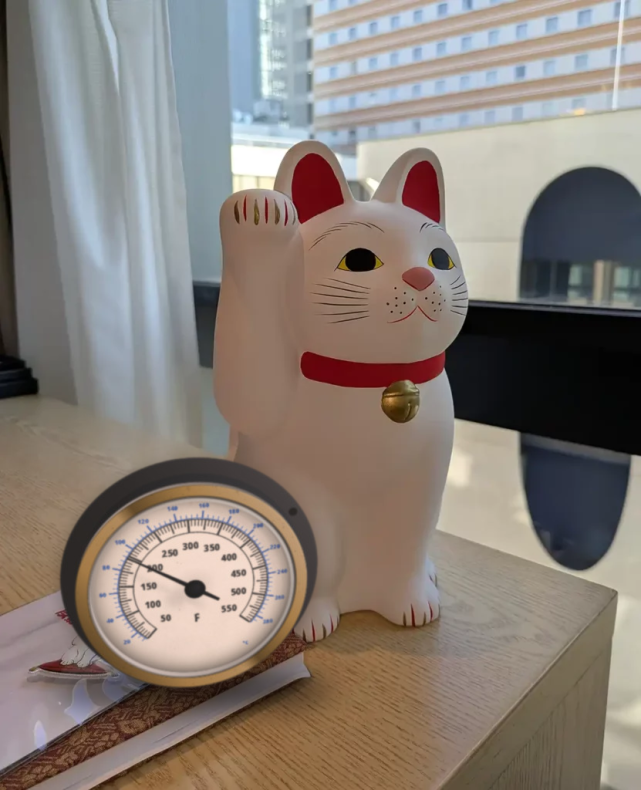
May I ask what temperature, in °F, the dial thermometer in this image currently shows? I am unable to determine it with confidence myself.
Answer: 200 °F
